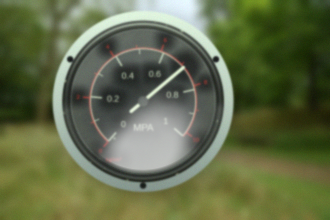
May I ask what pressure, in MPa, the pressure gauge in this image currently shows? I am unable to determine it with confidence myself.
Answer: 0.7 MPa
